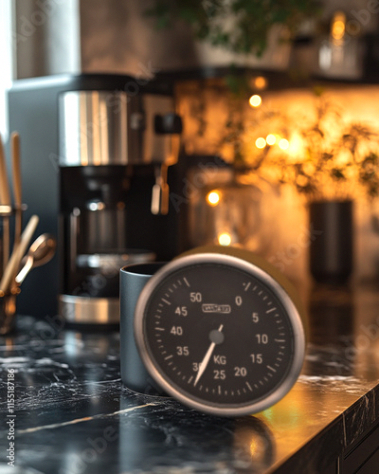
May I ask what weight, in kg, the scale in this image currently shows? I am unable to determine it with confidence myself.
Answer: 29 kg
